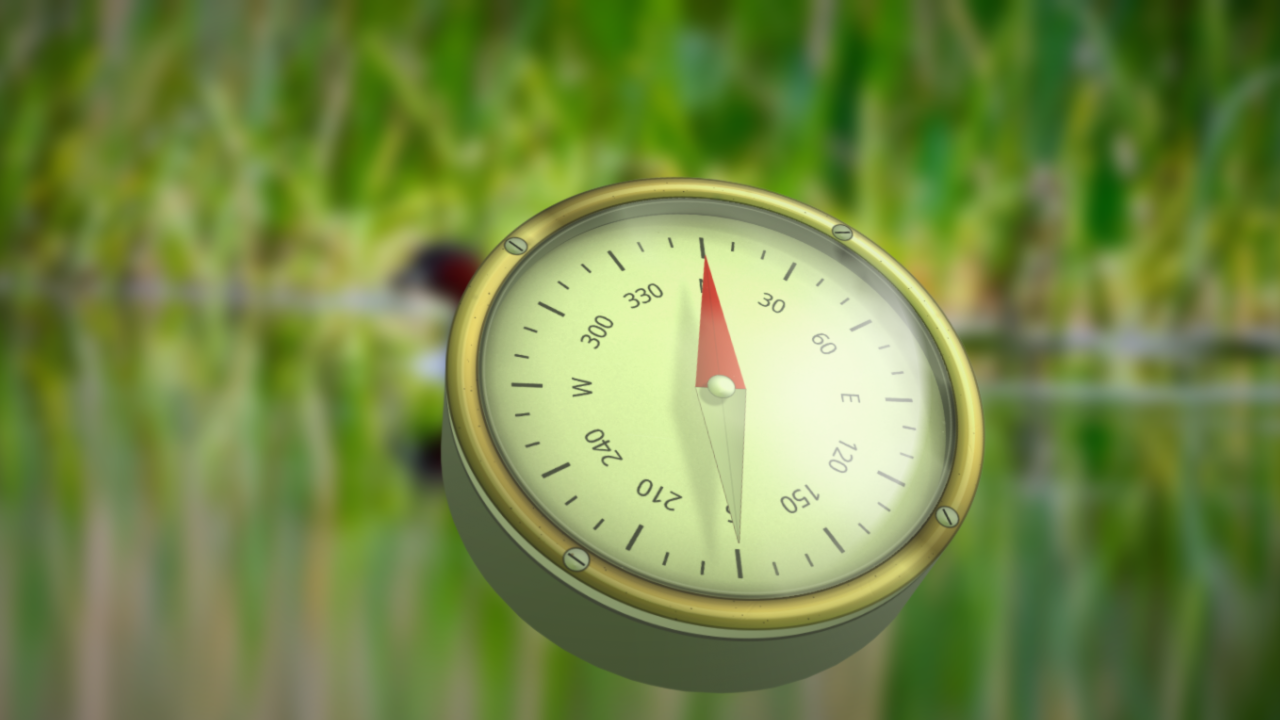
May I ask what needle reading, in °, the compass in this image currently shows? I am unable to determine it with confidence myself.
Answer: 0 °
